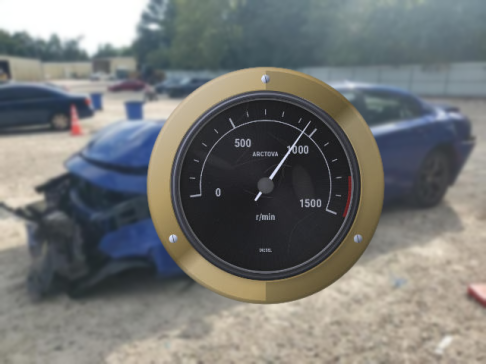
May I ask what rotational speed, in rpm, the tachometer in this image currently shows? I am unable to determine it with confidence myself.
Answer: 950 rpm
